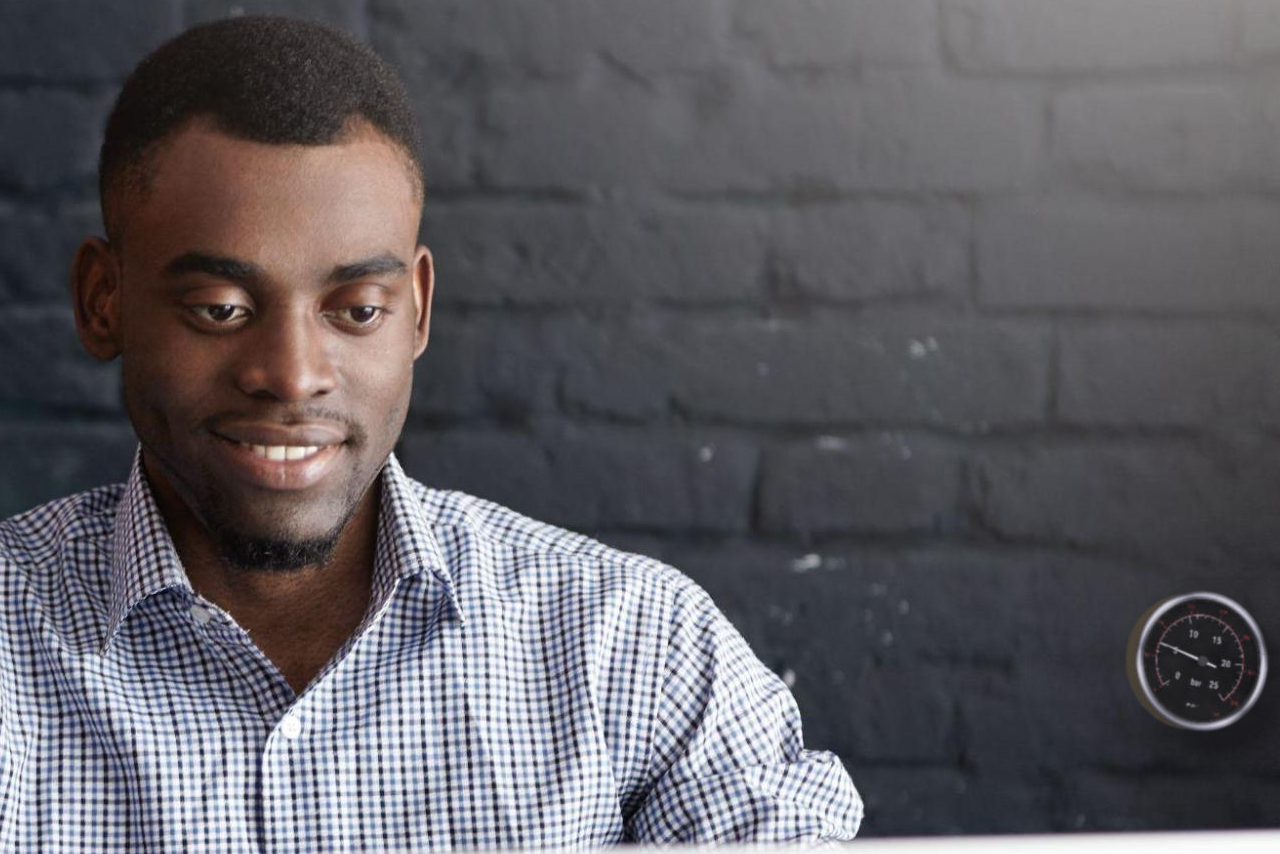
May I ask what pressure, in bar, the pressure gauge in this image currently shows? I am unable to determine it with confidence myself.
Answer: 5 bar
